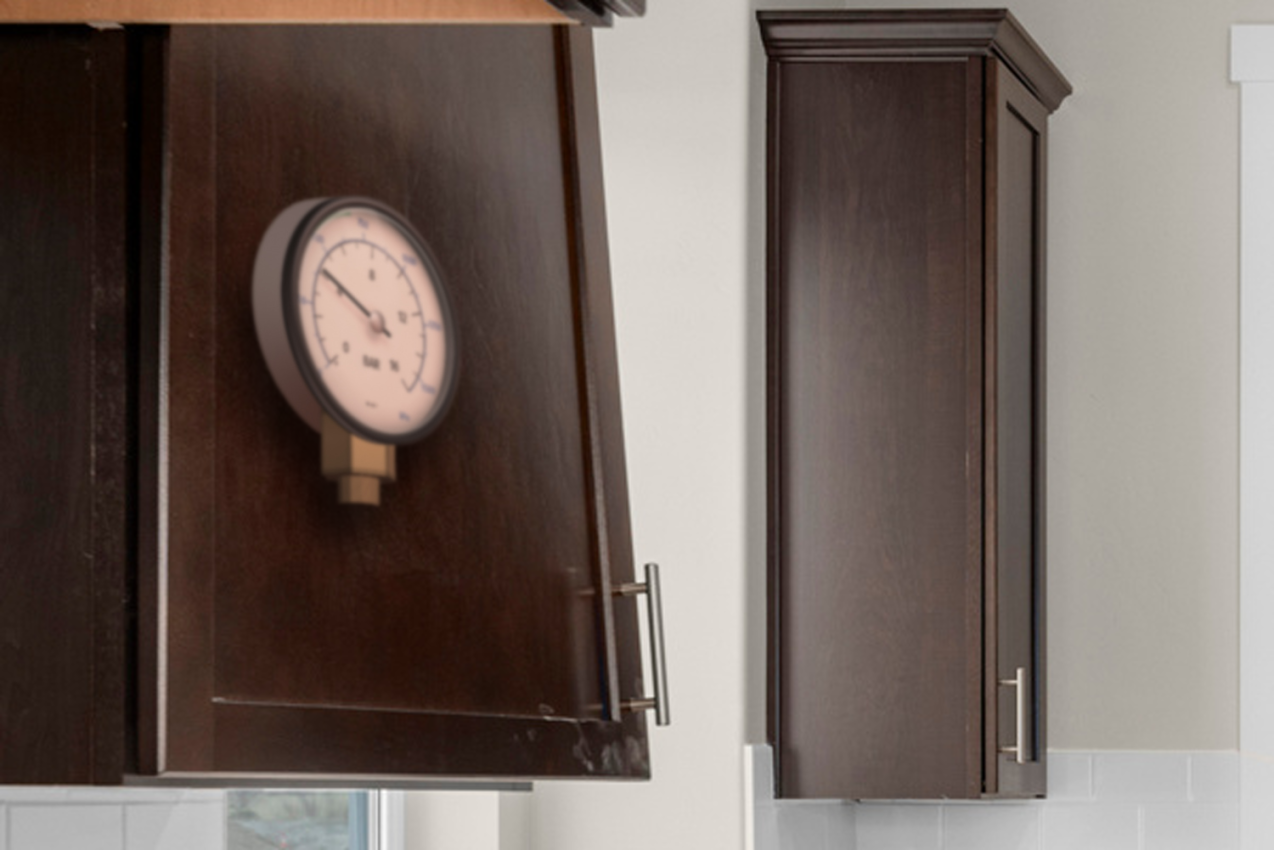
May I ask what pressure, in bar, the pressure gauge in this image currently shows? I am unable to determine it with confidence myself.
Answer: 4 bar
